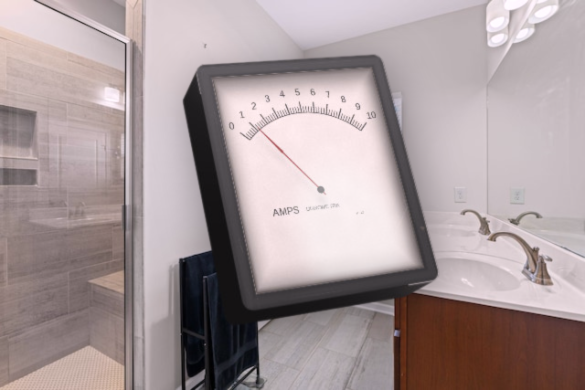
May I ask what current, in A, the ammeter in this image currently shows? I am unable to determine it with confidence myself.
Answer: 1 A
